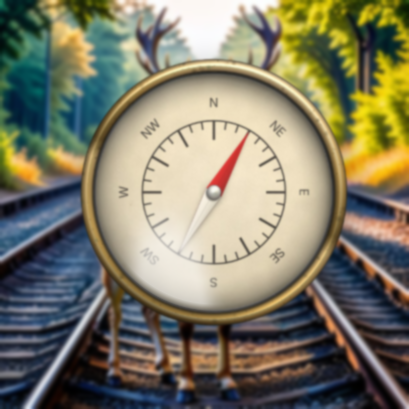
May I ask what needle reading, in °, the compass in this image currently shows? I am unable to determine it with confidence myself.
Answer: 30 °
